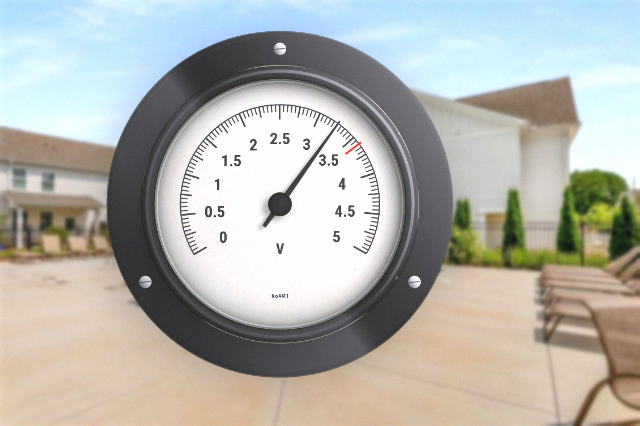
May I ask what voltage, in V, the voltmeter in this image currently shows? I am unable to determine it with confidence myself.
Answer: 3.25 V
